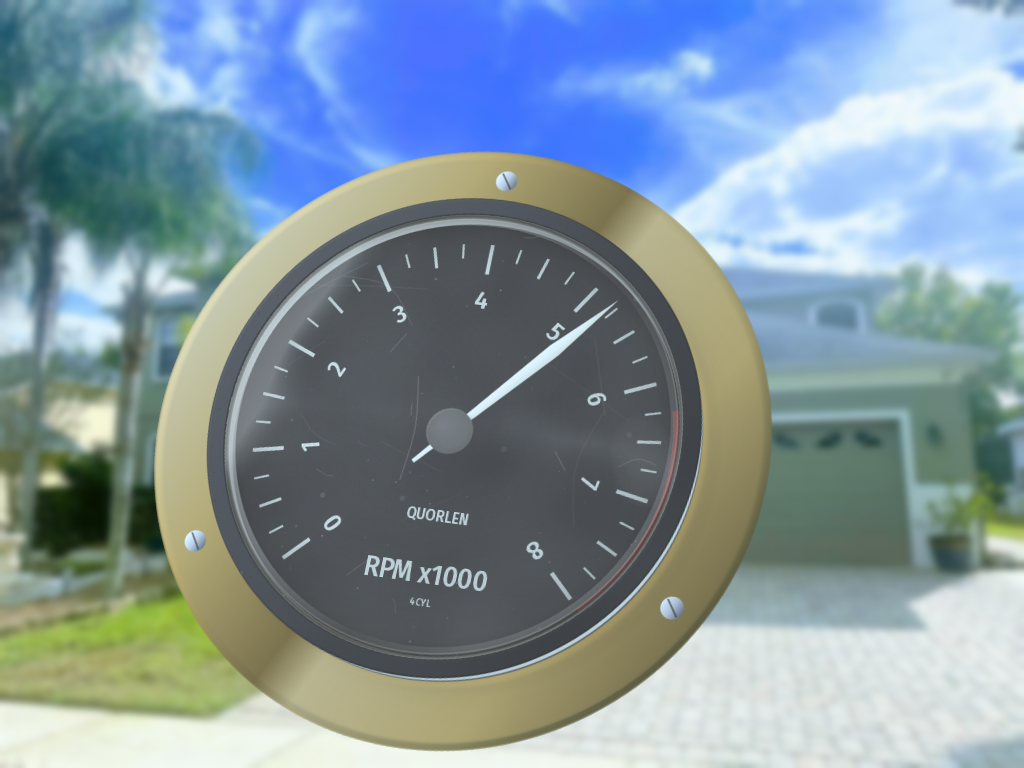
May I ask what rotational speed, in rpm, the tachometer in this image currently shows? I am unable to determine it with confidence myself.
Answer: 5250 rpm
